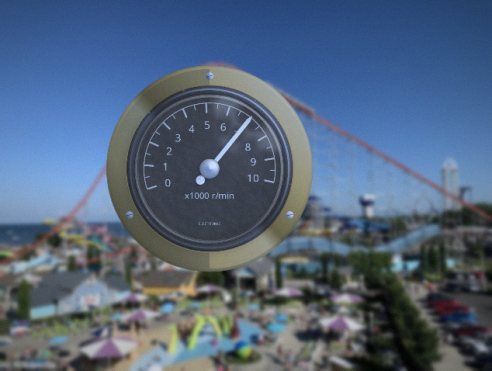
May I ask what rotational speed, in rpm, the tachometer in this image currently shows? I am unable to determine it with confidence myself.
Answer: 7000 rpm
